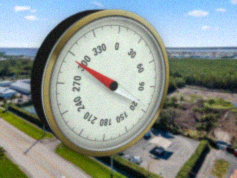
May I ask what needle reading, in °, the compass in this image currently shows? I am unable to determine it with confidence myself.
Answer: 295 °
